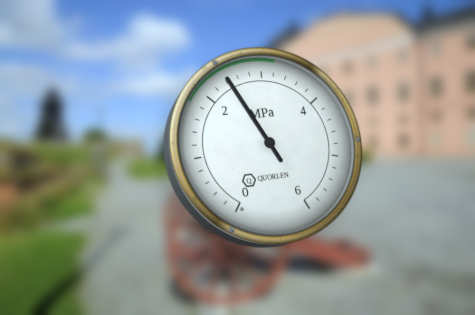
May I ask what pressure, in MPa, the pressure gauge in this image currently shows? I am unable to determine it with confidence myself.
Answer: 2.4 MPa
